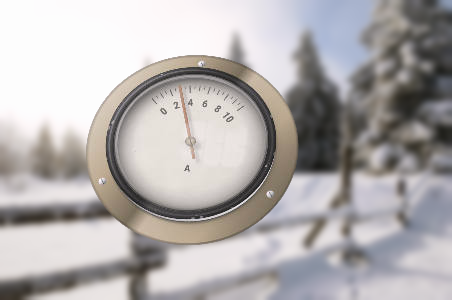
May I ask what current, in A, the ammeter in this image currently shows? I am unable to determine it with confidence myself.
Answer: 3 A
